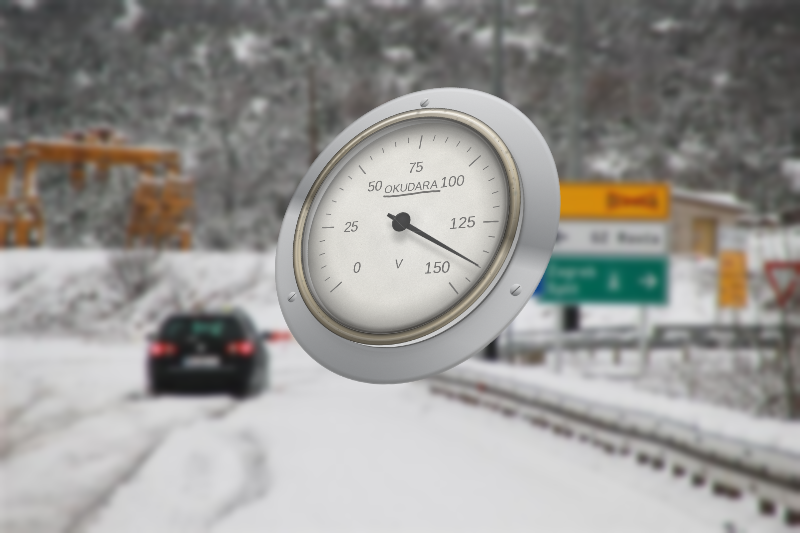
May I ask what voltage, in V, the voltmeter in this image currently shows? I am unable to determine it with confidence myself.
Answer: 140 V
